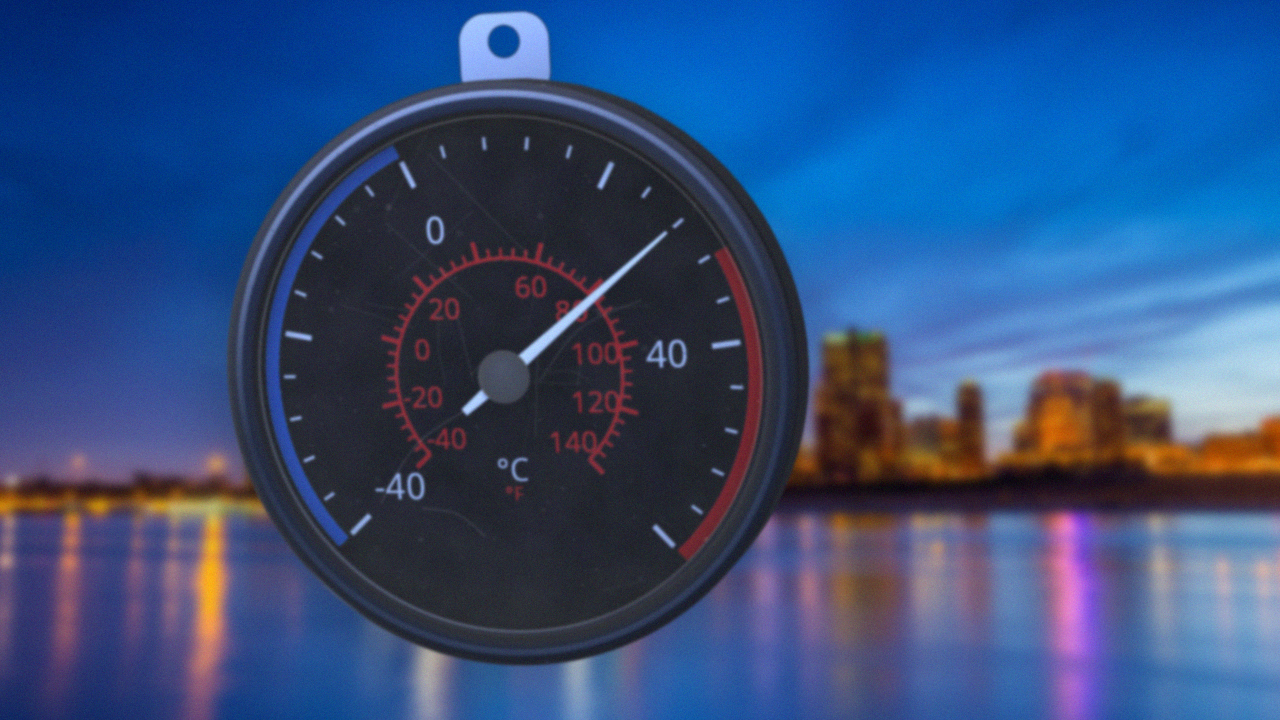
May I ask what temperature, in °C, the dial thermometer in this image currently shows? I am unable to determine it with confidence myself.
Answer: 28 °C
